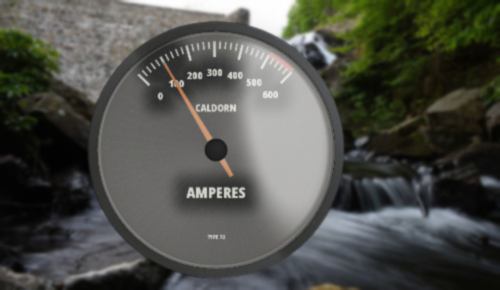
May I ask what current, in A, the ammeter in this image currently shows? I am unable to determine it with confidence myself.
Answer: 100 A
